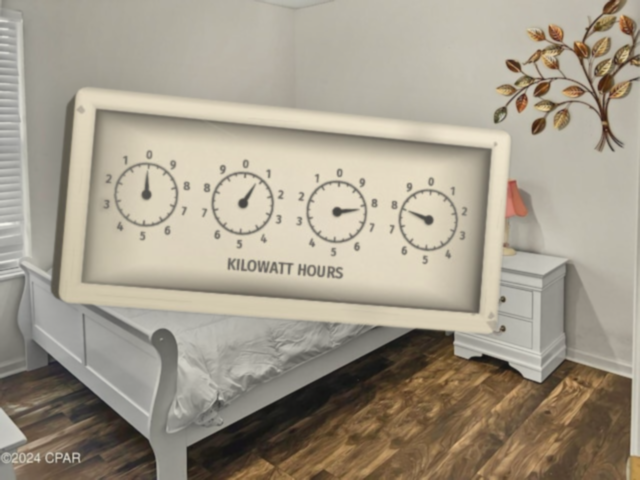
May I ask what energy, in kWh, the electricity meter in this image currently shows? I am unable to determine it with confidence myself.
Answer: 78 kWh
